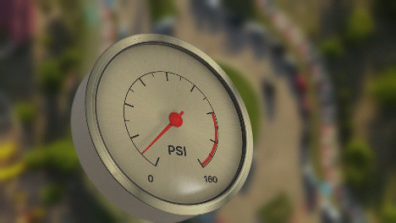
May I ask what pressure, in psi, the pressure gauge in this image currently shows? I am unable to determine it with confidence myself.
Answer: 10 psi
